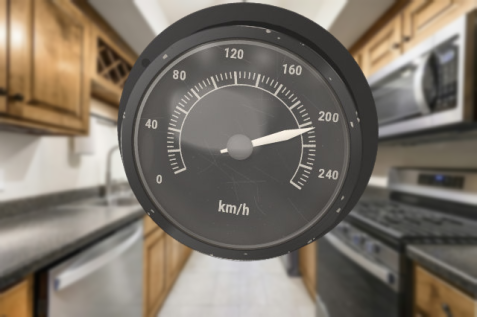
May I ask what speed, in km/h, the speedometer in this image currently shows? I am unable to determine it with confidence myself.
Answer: 204 km/h
